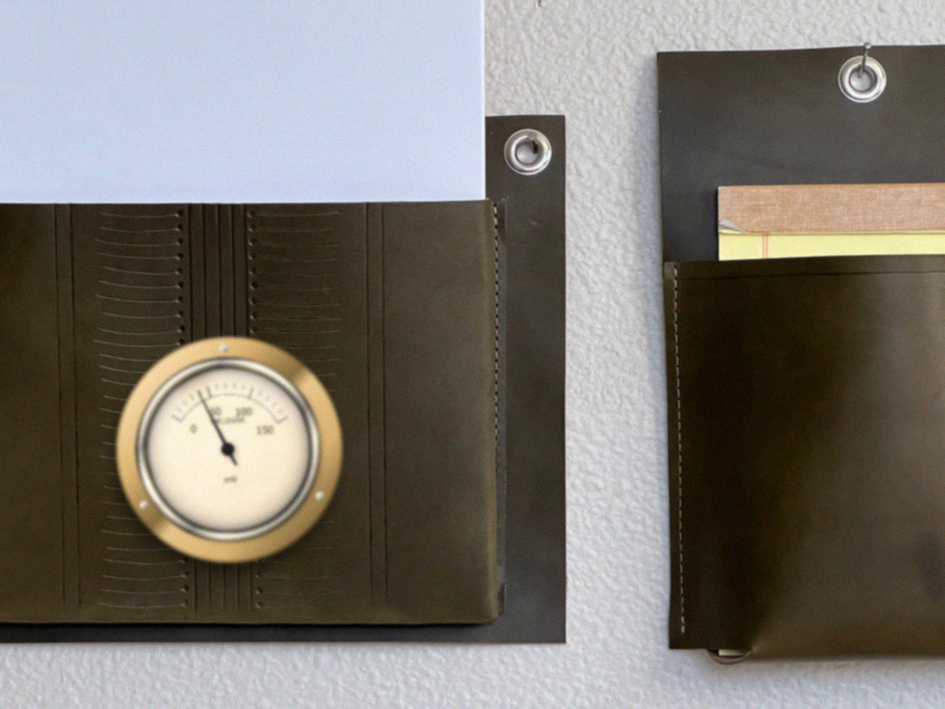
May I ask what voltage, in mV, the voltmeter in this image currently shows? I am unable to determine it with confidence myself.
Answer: 40 mV
